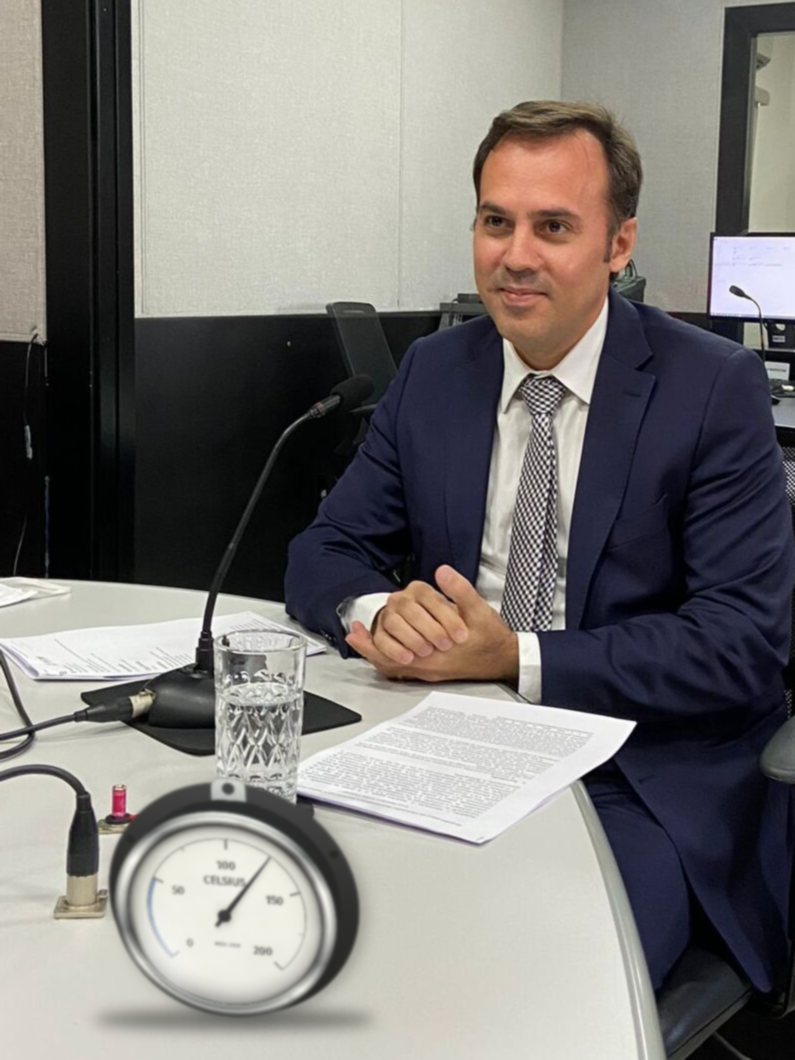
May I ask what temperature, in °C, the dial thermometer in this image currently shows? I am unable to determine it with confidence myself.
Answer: 125 °C
